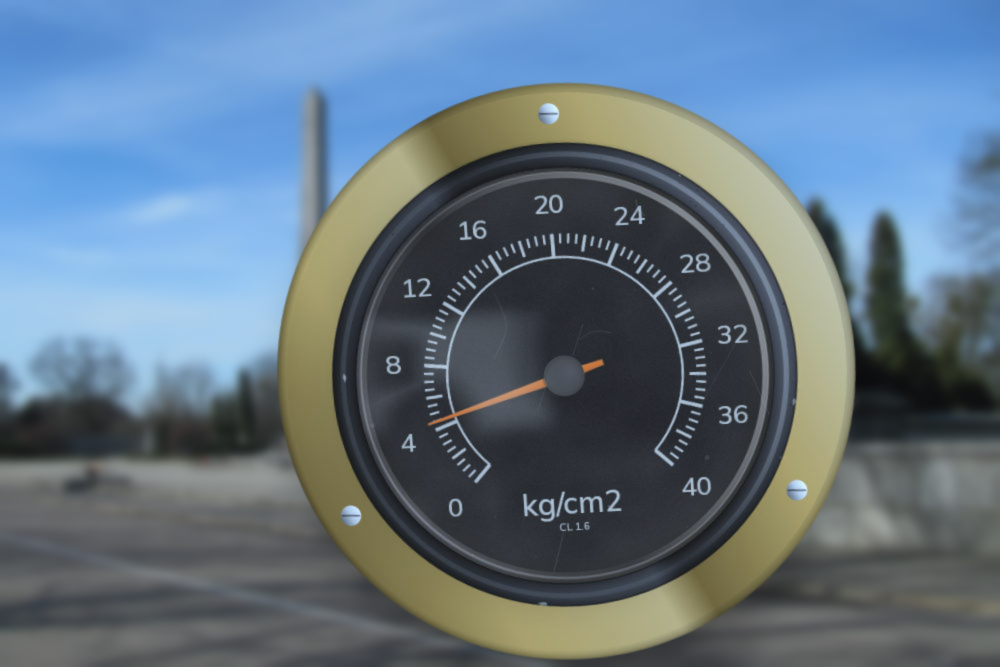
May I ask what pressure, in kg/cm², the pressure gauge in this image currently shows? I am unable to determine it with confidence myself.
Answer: 4.5 kg/cm²
